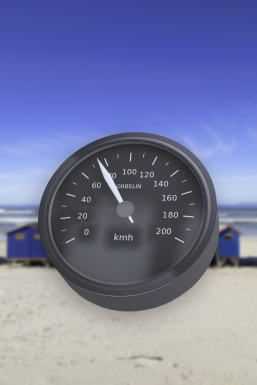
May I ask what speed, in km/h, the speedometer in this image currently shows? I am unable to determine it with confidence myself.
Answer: 75 km/h
